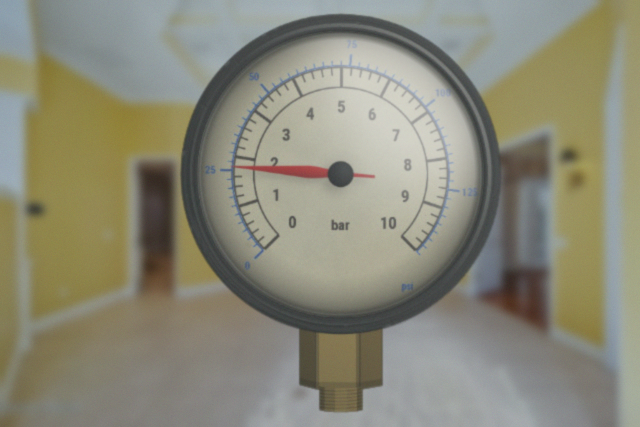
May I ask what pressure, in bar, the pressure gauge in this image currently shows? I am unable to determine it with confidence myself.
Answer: 1.8 bar
